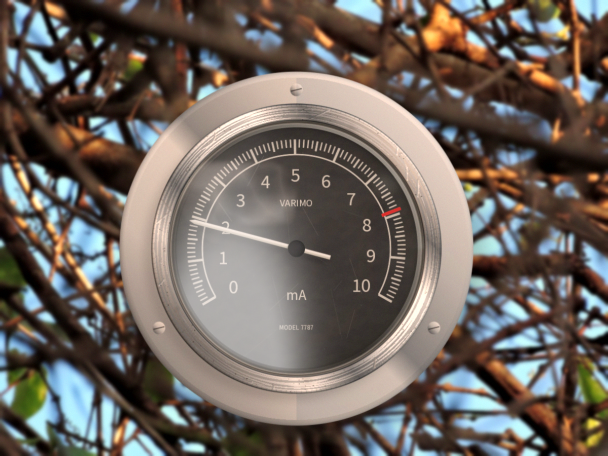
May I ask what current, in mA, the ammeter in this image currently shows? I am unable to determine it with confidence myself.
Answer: 1.9 mA
